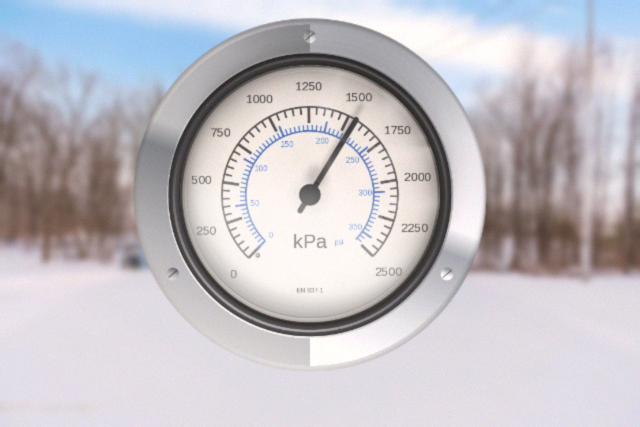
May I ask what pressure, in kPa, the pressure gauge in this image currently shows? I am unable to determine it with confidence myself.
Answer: 1550 kPa
